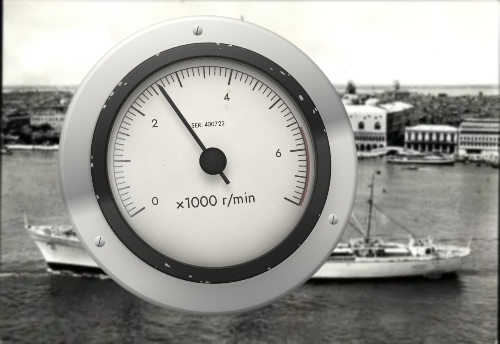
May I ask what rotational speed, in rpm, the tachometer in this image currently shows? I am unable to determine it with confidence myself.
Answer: 2600 rpm
